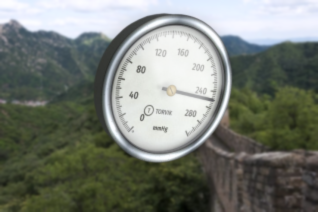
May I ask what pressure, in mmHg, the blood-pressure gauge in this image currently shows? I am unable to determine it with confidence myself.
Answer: 250 mmHg
